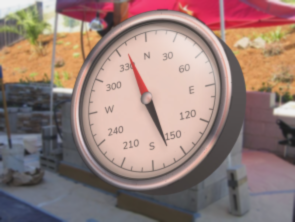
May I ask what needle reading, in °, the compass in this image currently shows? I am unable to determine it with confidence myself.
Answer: 340 °
